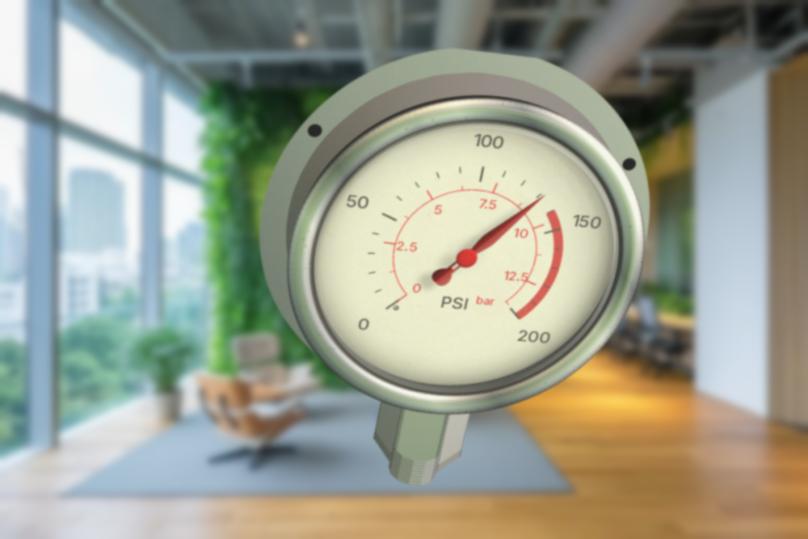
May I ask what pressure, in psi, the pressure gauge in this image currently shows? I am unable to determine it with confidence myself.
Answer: 130 psi
